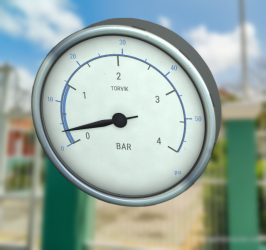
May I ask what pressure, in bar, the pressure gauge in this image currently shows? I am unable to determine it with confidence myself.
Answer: 0.25 bar
